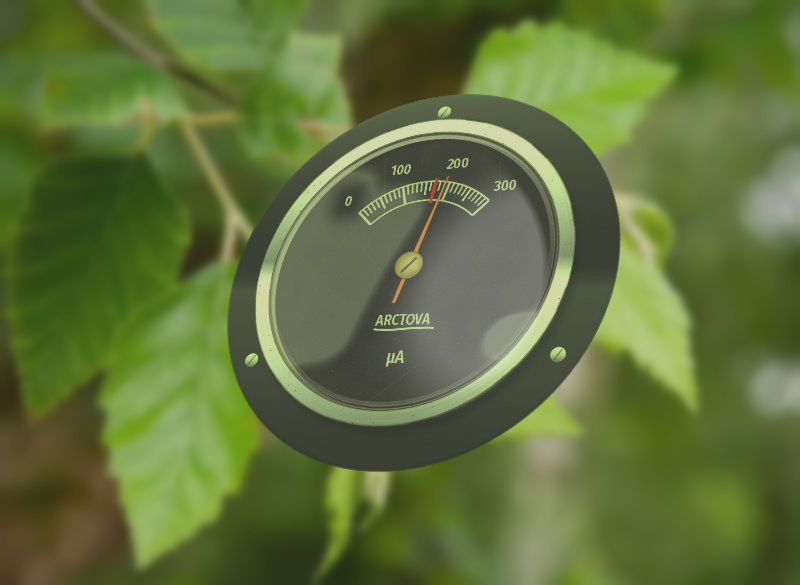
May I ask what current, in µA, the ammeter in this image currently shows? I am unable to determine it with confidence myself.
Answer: 200 µA
